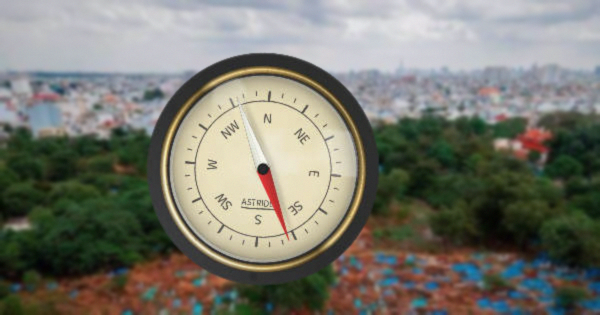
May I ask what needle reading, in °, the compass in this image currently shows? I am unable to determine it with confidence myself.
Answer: 155 °
